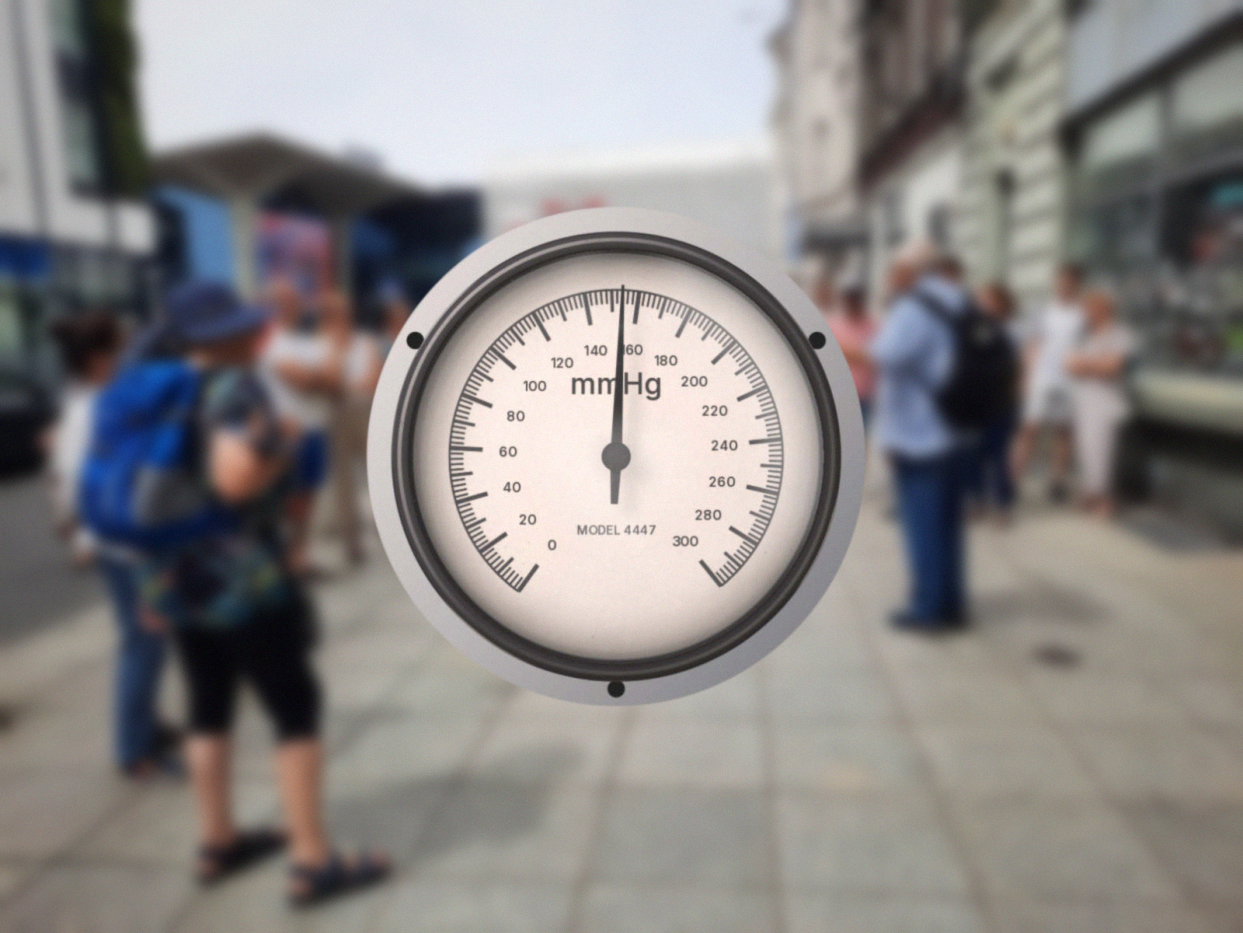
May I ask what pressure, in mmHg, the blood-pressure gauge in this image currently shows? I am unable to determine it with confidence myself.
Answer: 154 mmHg
